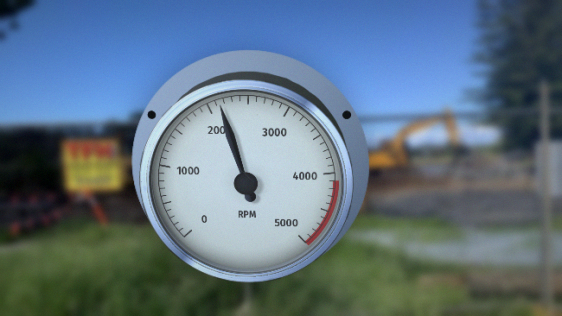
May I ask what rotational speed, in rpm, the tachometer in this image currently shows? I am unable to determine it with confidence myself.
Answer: 2150 rpm
